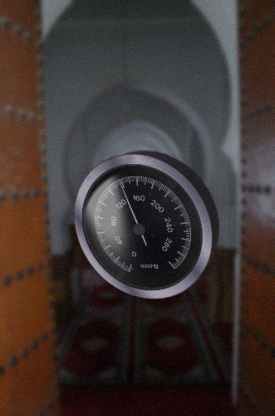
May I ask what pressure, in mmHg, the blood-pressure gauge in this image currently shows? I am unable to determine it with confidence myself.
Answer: 140 mmHg
